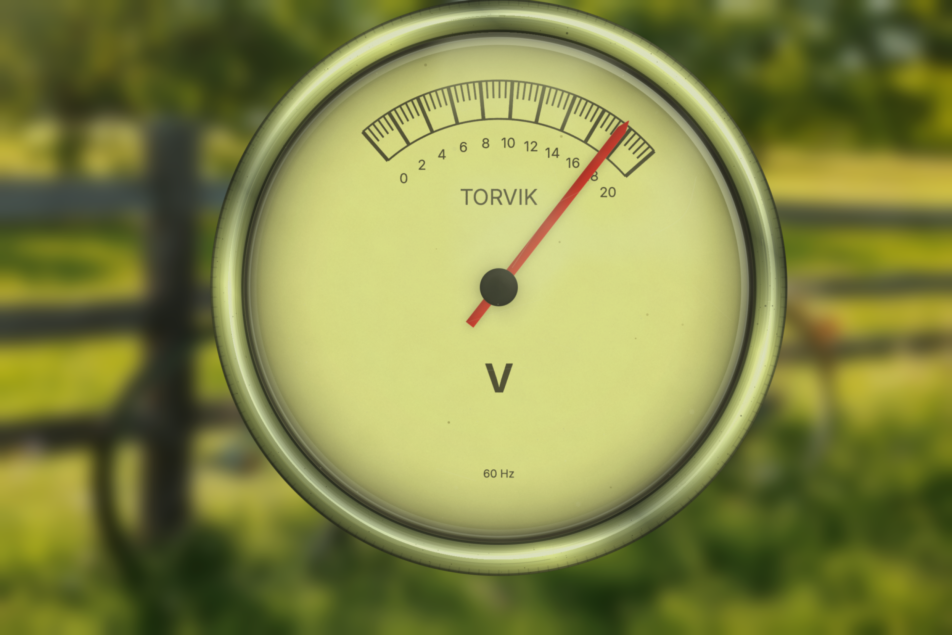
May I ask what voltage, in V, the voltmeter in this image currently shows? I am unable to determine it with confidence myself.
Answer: 17.6 V
